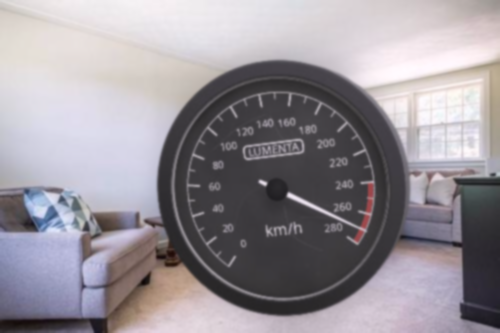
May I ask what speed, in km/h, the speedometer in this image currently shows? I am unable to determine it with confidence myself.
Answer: 270 km/h
